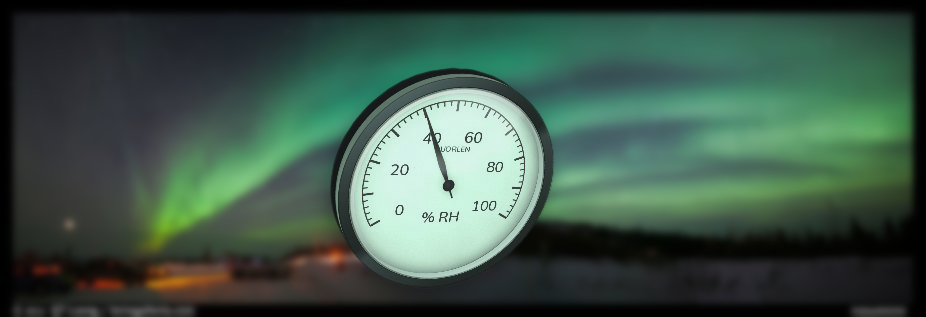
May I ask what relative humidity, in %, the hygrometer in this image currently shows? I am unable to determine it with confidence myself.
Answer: 40 %
